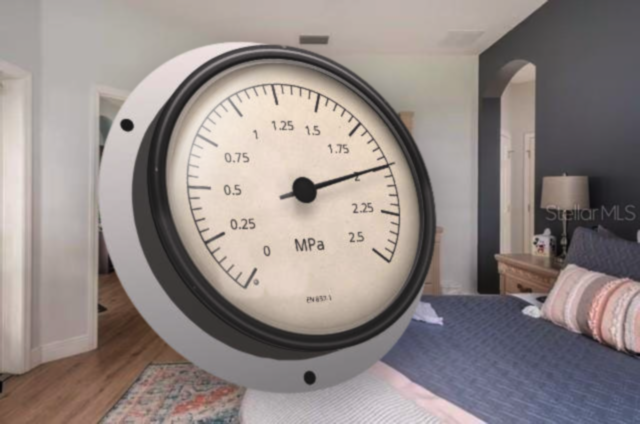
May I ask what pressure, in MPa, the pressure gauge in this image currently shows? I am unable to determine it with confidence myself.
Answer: 2 MPa
